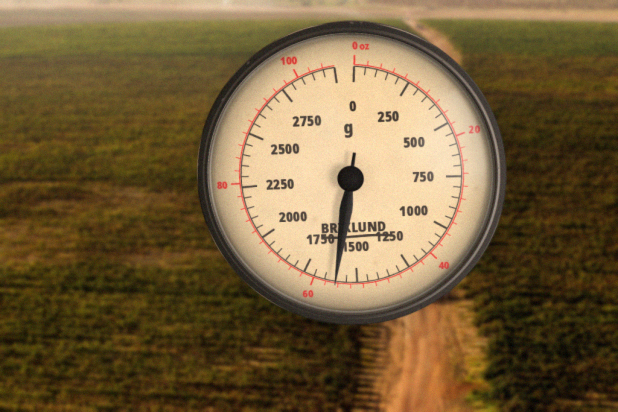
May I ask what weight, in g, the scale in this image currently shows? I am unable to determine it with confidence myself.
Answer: 1600 g
